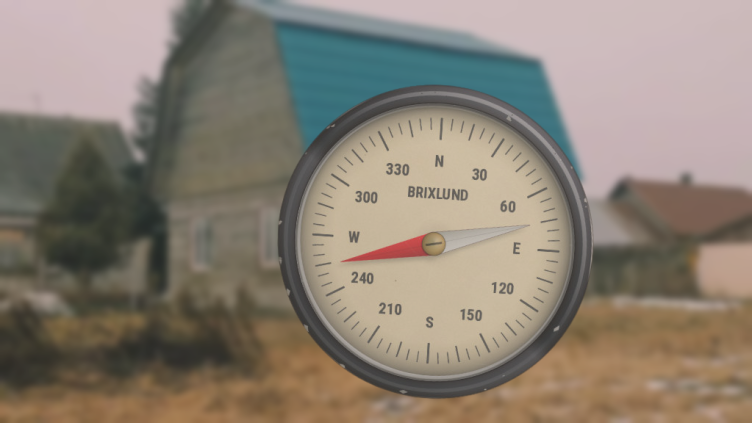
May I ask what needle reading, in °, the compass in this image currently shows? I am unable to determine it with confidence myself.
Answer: 255 °
